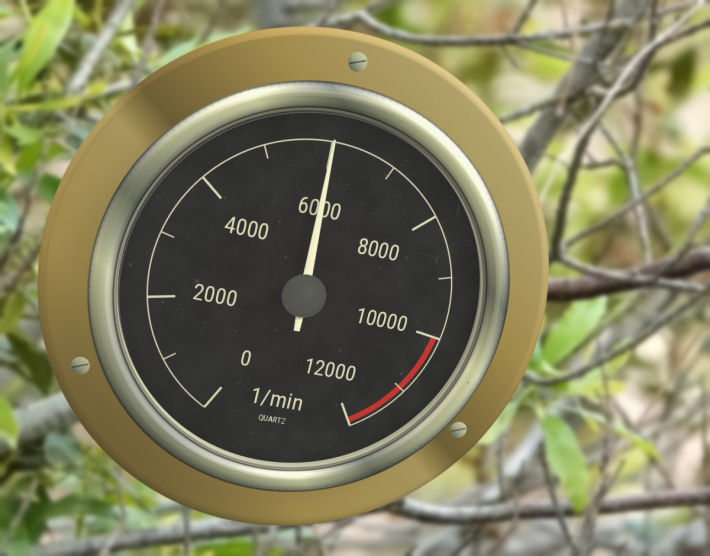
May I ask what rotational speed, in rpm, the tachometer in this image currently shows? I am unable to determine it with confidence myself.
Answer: 6000 rpm
